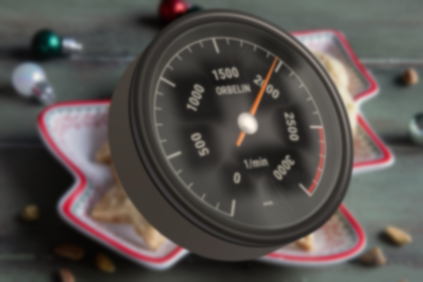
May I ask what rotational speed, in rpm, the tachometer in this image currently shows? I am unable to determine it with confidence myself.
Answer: 1950 rpm
